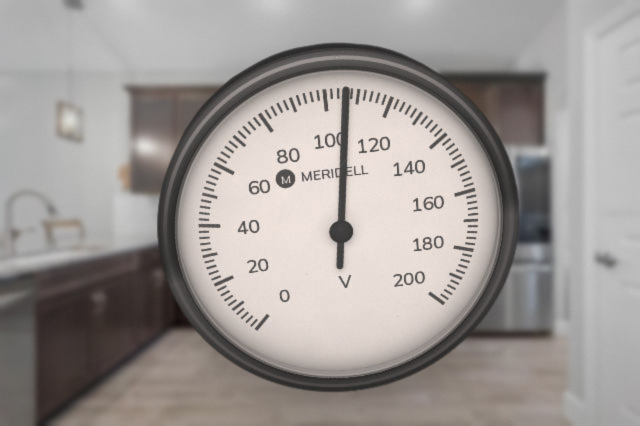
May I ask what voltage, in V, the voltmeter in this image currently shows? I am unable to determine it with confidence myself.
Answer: 106 V
